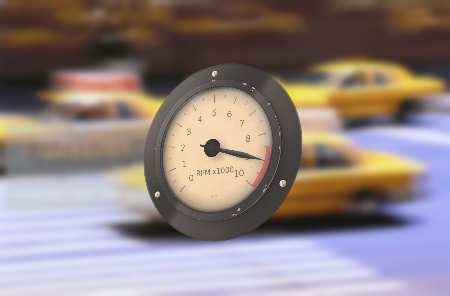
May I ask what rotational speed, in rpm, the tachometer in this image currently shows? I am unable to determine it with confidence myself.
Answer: 9000 rpm
